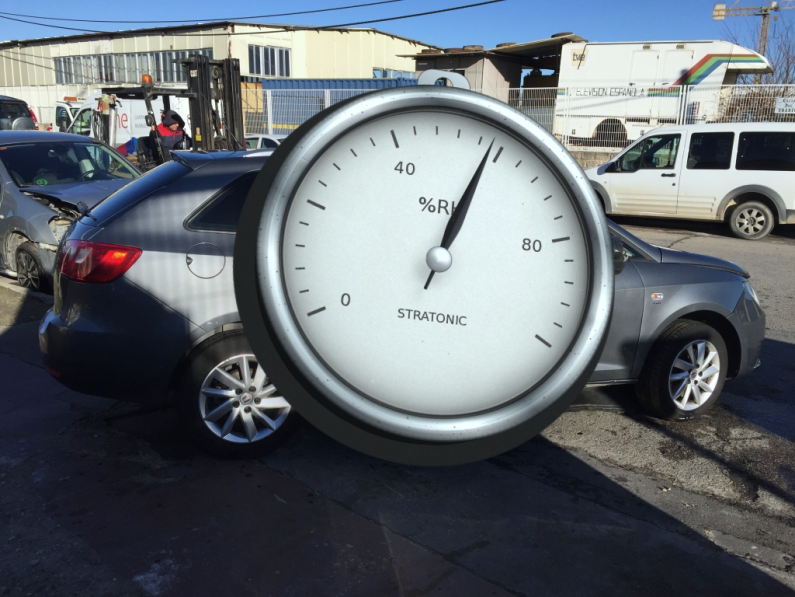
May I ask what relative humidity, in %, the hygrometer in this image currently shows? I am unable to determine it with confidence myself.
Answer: 58 %
